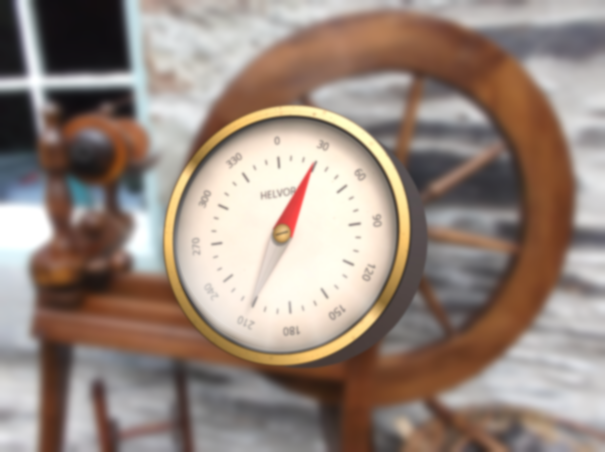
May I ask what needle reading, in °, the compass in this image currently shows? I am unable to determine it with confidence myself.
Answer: 30 °
